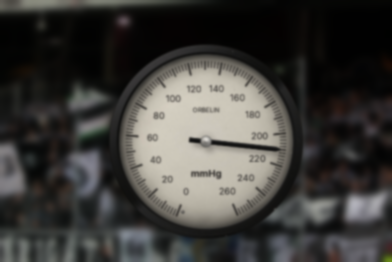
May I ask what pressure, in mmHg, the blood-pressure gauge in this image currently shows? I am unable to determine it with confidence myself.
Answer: 210 mmHg
